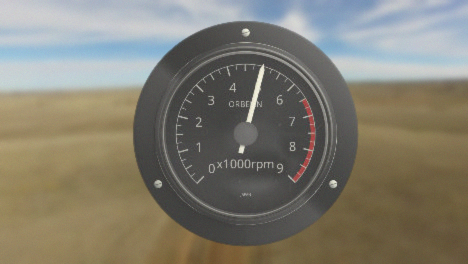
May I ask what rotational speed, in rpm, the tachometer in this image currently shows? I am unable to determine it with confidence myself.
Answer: 5000 rpm
